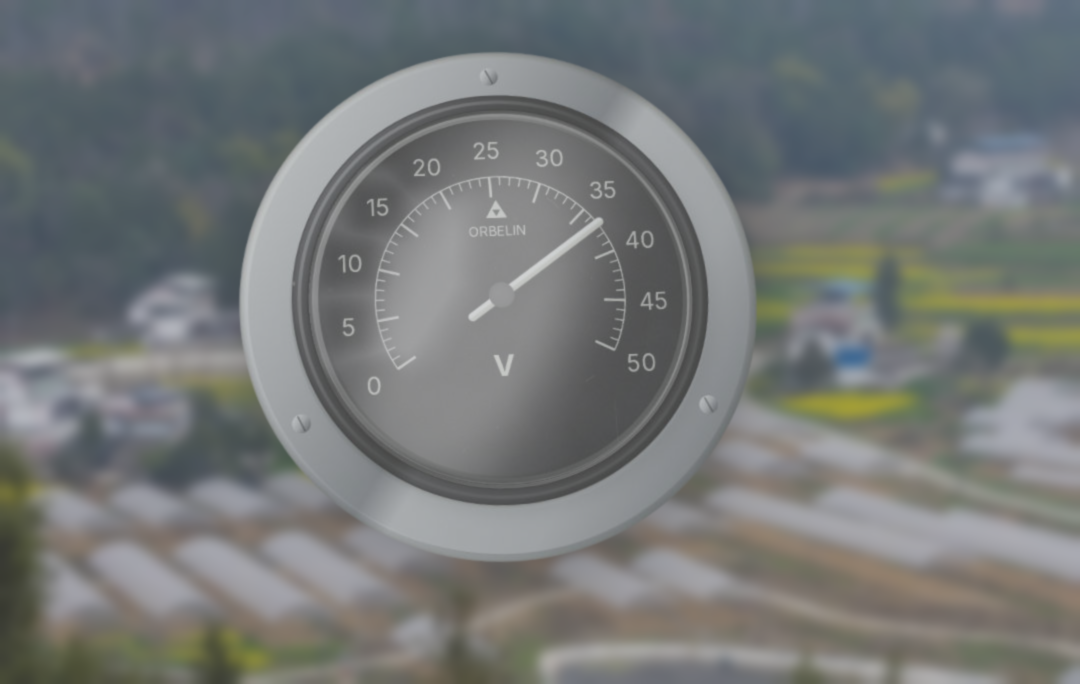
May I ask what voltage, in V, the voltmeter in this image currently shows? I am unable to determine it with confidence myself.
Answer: 37 V
